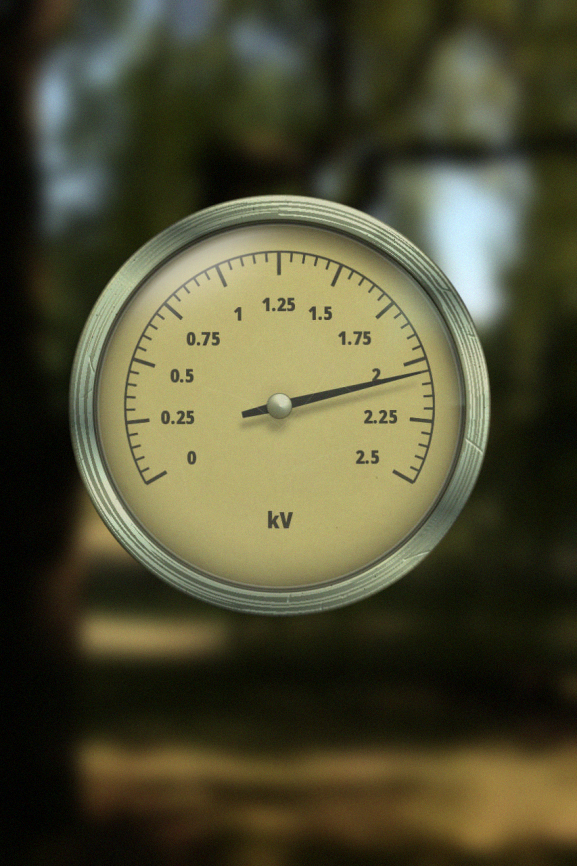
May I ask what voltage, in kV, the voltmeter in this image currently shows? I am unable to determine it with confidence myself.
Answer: 2.05 kV
